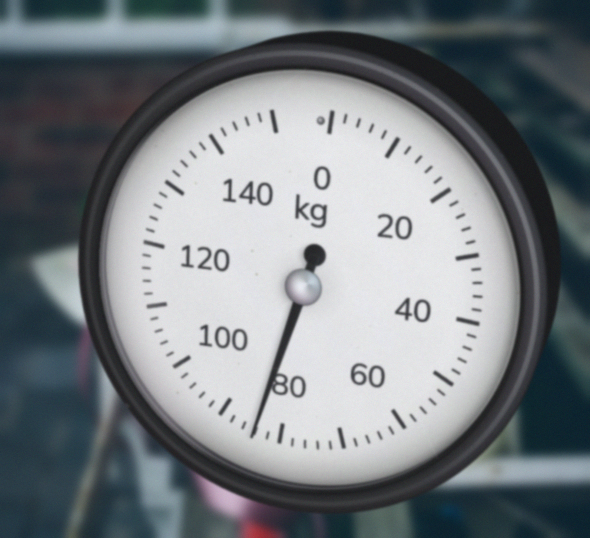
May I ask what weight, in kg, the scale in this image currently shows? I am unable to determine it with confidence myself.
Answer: 84 kg
